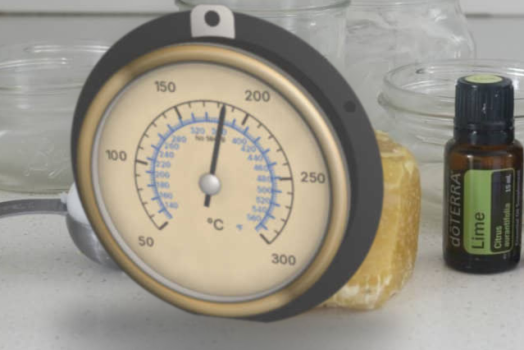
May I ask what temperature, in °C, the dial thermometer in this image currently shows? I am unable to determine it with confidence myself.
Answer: 185 °C
